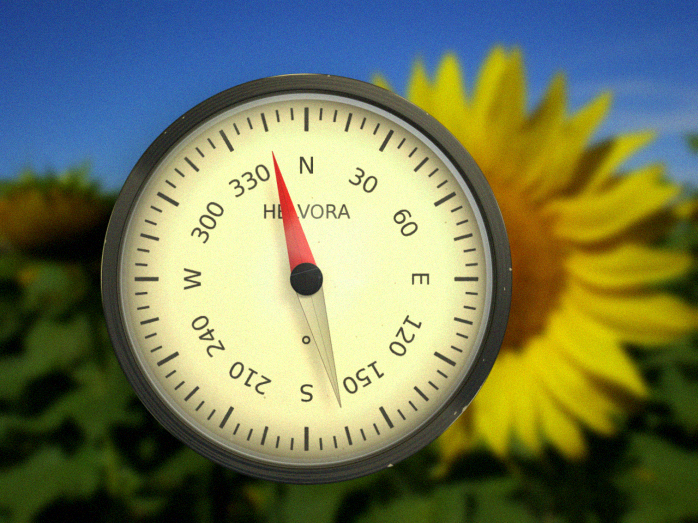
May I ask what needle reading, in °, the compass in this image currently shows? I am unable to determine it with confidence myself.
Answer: 345 °
